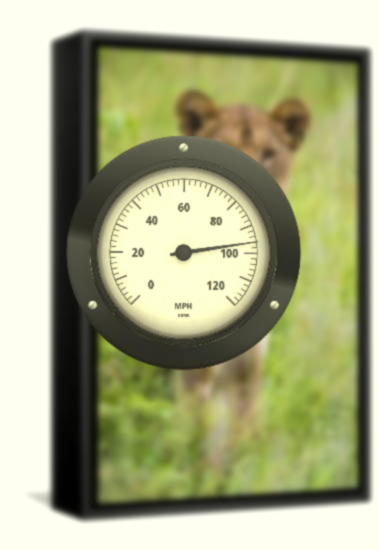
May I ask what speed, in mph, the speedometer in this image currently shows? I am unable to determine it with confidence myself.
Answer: 96 mph
